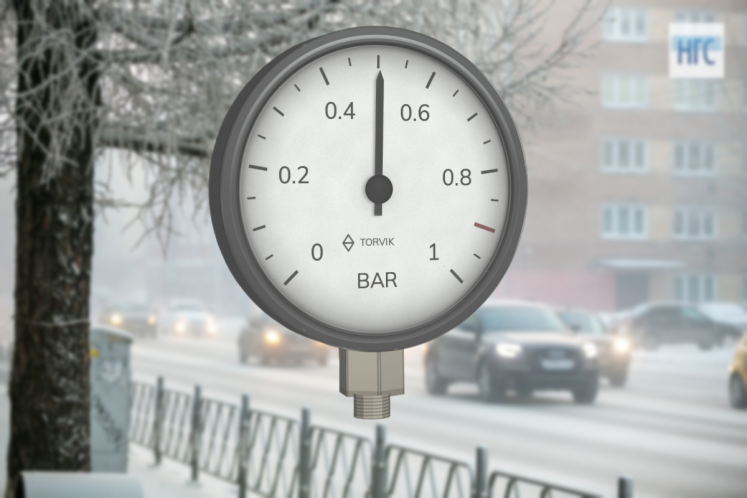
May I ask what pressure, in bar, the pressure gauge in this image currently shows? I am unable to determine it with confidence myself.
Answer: 0.5 bar
